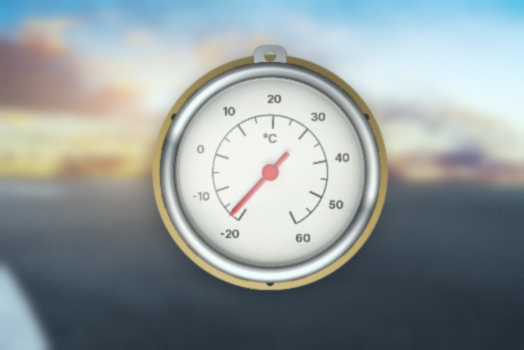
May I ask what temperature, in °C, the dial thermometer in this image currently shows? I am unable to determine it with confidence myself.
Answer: -17.5 °C
